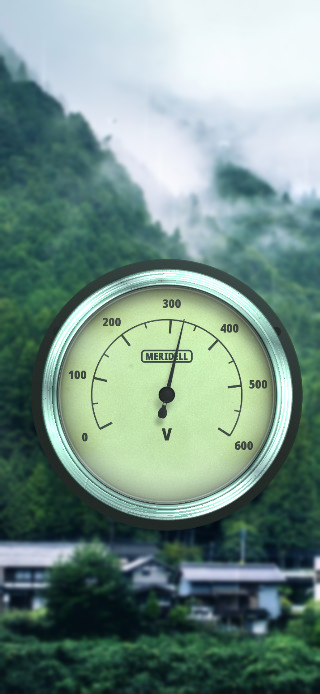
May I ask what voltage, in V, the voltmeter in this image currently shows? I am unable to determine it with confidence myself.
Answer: 325 V
